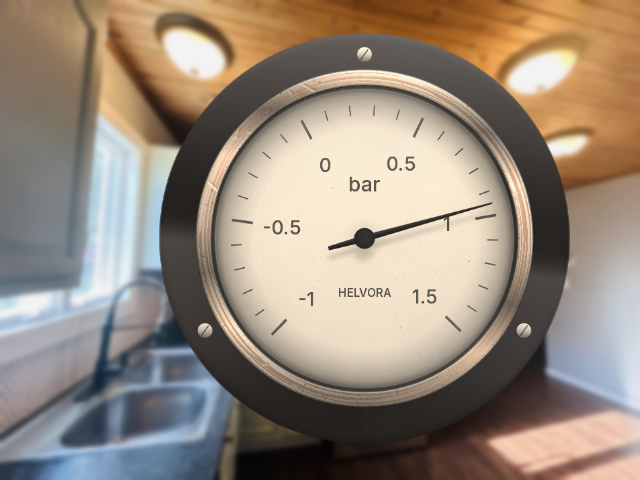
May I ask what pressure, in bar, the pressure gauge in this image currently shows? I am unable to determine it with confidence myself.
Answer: 0.95 bar
